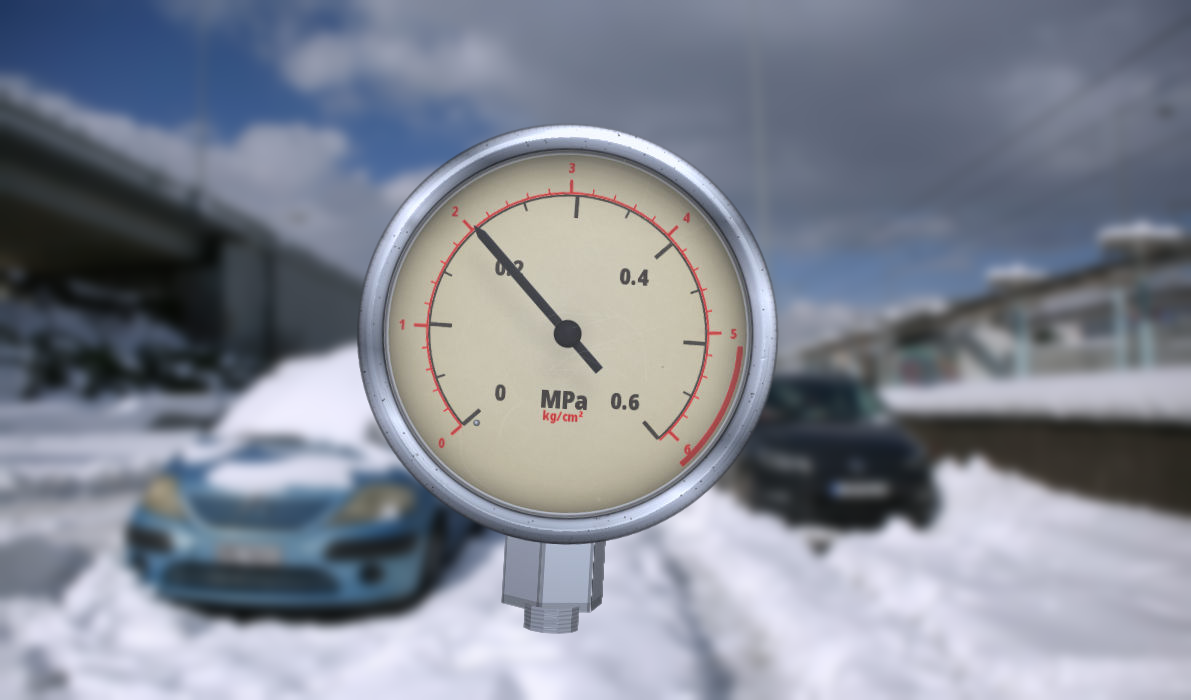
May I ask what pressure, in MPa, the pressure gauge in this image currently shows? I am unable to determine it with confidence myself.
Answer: 0.2 MPa
